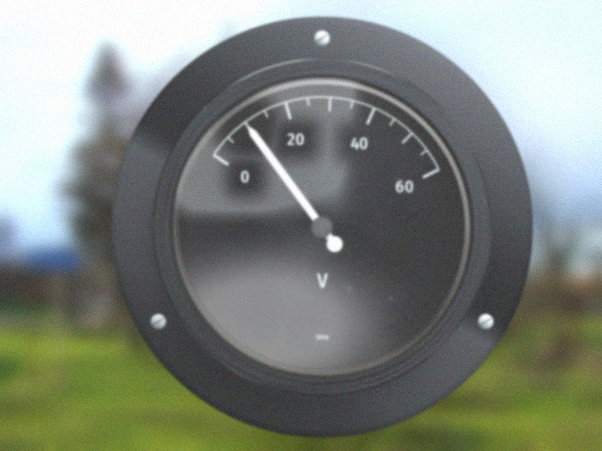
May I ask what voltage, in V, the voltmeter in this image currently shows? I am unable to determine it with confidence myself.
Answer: 10 V
